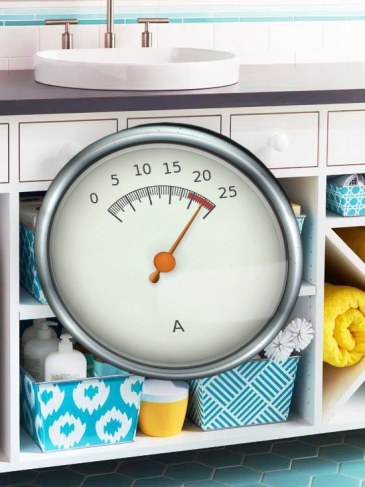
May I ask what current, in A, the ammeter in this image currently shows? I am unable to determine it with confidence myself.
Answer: 22.5 A
